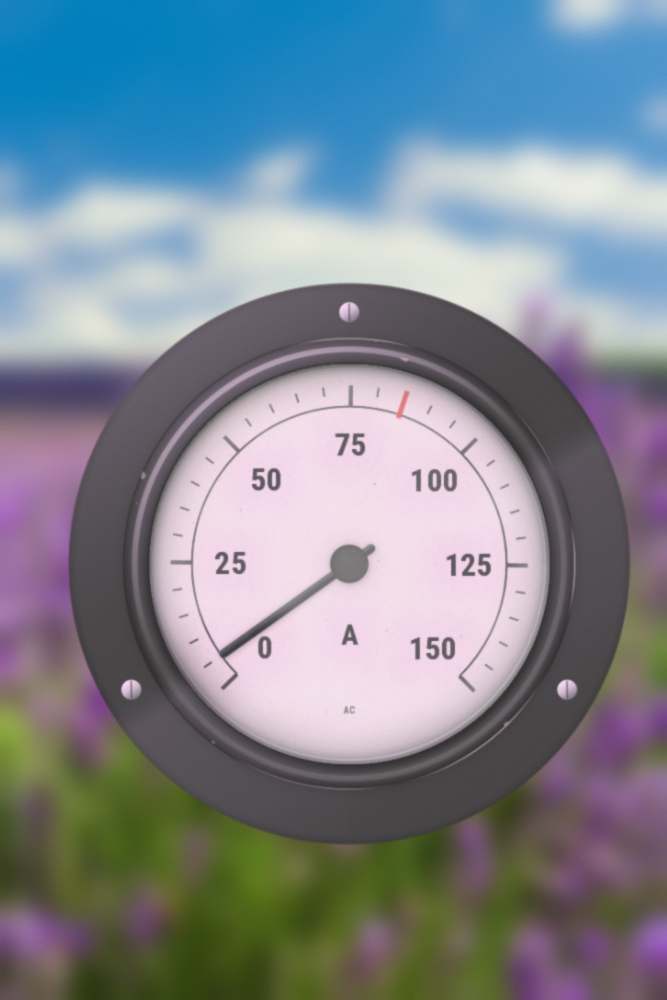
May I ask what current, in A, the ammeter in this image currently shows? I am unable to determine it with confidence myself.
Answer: 5 A
